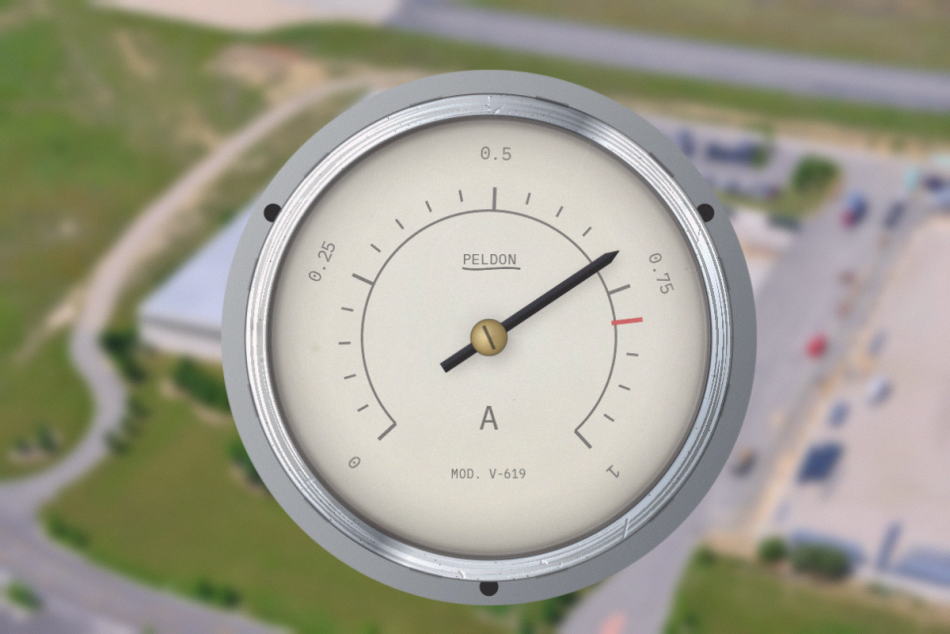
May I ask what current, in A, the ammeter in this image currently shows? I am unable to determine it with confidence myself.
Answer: 0.7 A
